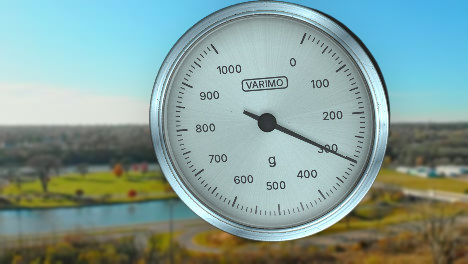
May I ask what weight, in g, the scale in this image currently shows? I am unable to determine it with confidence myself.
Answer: 300 g
